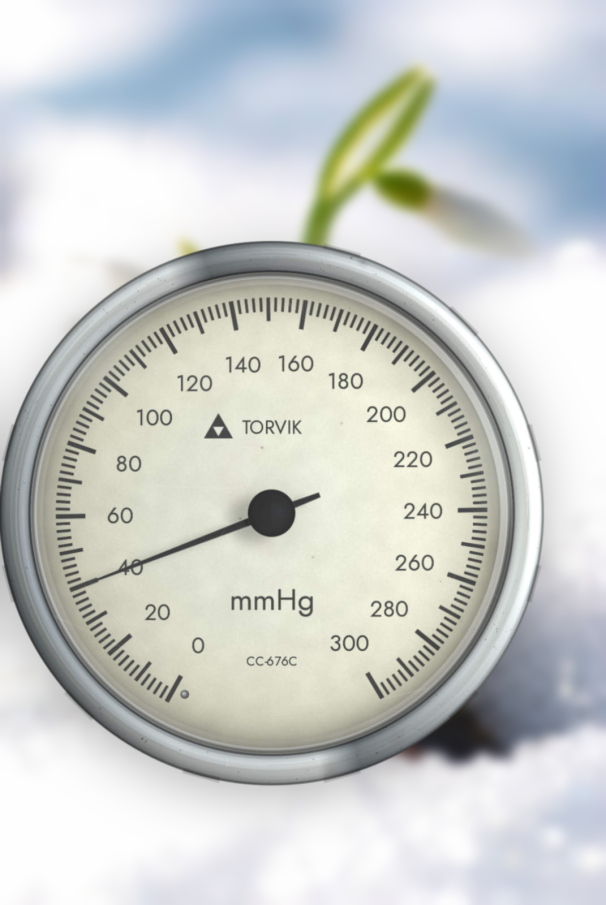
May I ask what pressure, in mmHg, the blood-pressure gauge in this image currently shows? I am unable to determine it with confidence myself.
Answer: 40 mmHg
